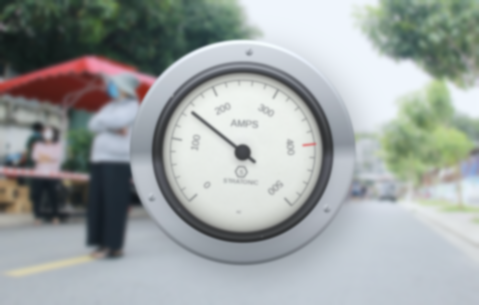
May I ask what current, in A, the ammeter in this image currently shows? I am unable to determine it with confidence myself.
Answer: 150 A
